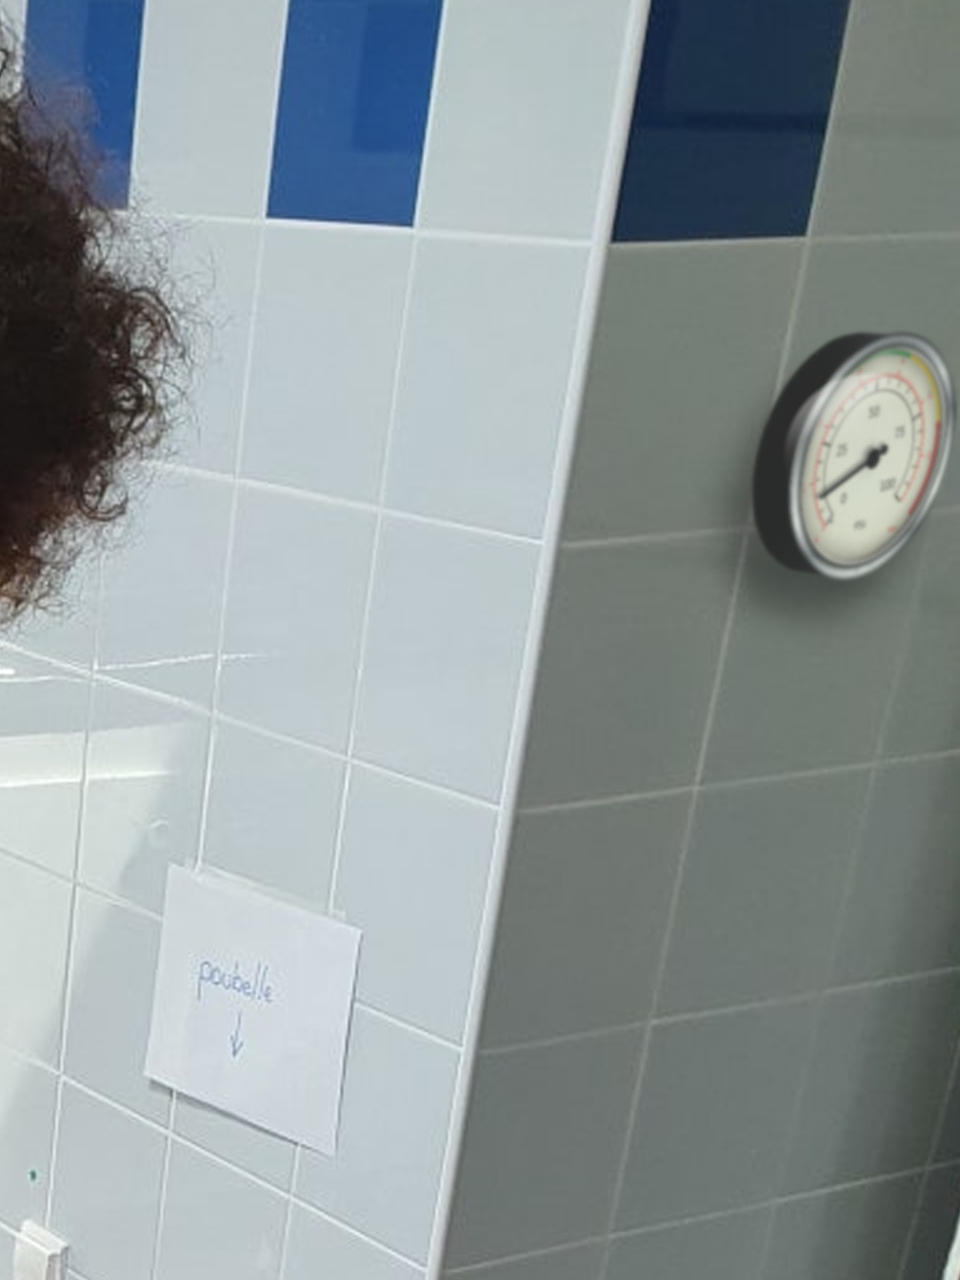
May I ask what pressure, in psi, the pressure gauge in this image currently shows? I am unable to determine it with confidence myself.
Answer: 10 psi
